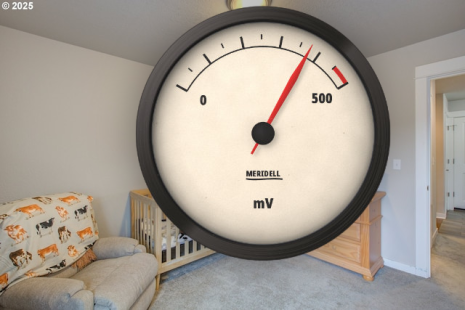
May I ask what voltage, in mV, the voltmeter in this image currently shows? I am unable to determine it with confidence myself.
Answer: 375 mV
